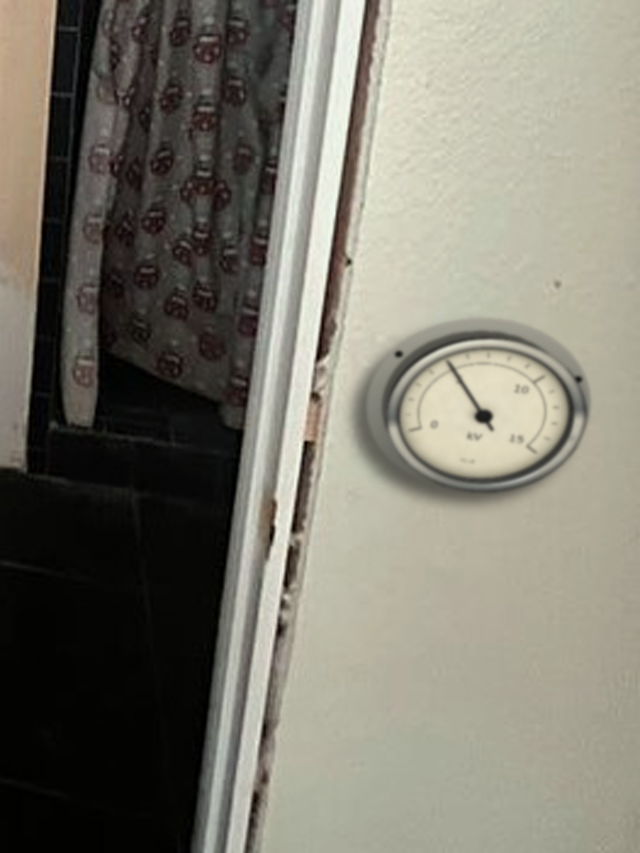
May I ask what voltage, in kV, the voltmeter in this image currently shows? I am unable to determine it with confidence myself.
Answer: 5 kV
